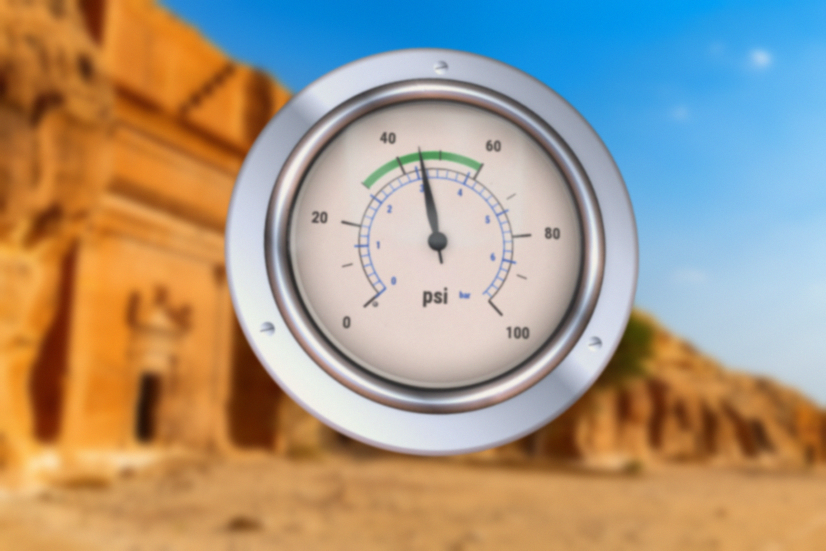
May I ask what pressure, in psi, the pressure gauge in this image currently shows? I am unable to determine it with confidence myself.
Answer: 45 psi
